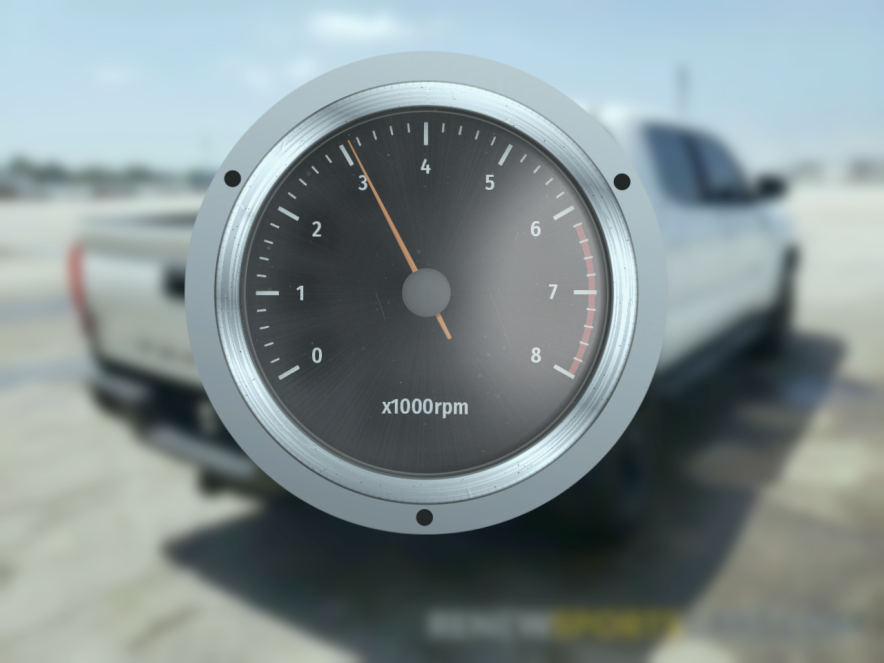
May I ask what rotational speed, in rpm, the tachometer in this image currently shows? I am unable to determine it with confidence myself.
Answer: 3100 rpm
